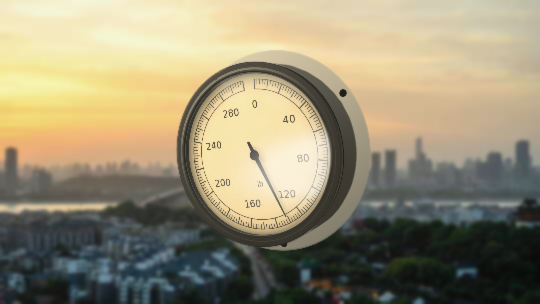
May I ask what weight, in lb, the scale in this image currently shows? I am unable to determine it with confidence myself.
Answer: 130 lb
